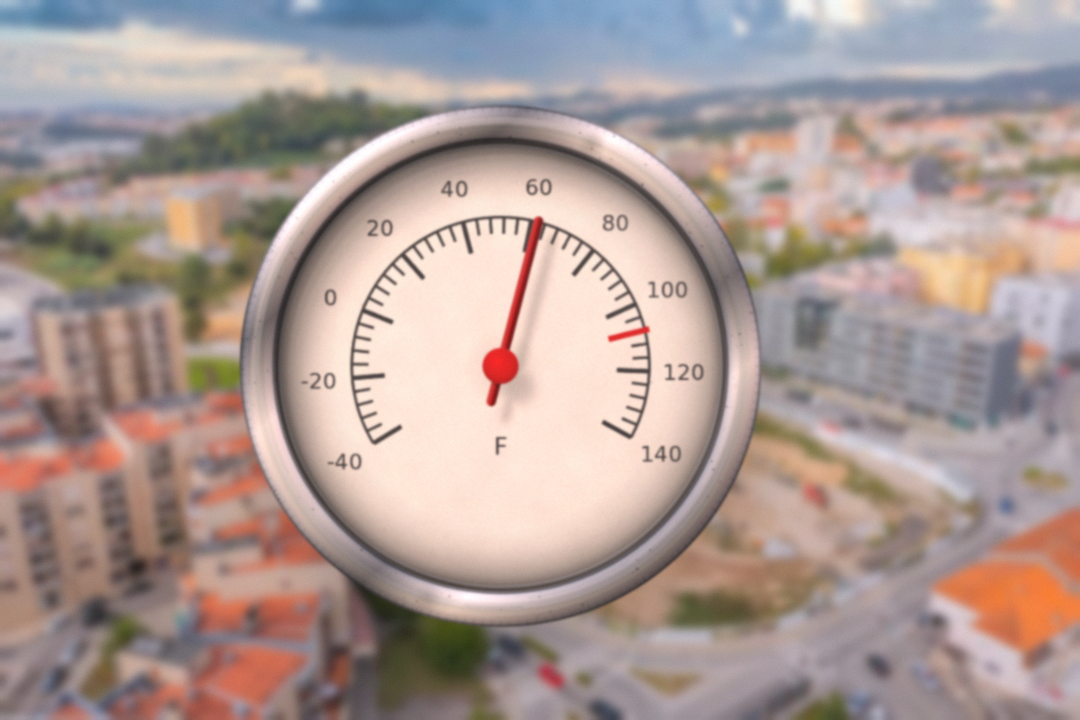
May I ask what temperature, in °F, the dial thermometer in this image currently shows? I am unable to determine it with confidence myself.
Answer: 62 °F
